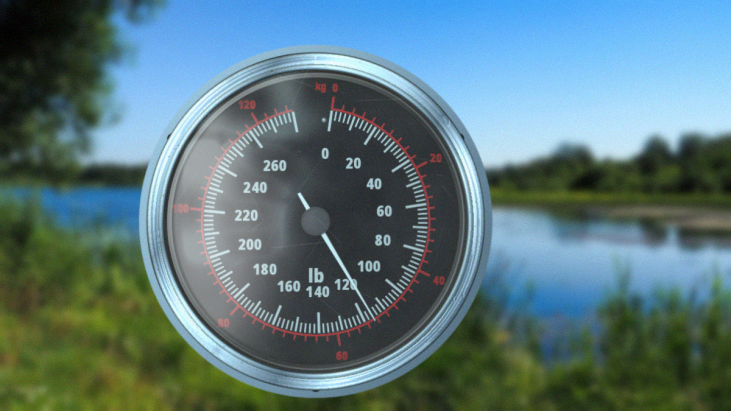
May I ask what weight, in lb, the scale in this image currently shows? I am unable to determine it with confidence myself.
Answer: 116 lb
